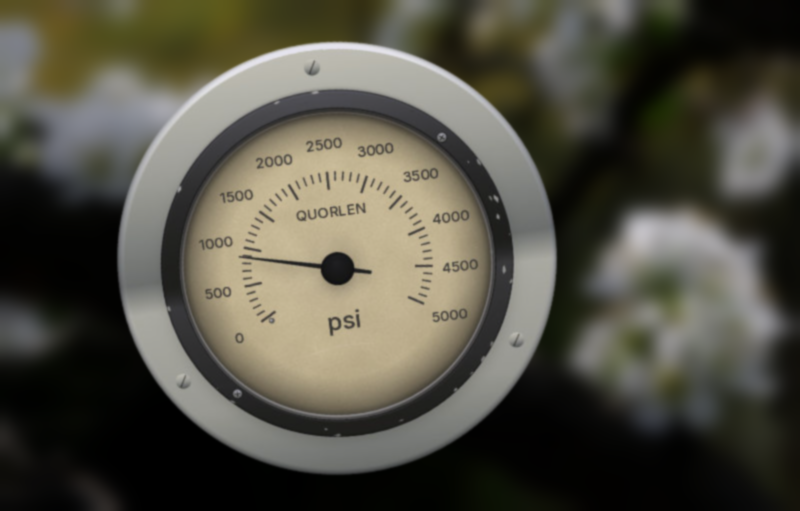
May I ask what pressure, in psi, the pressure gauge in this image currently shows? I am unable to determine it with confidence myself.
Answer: 900 psi
